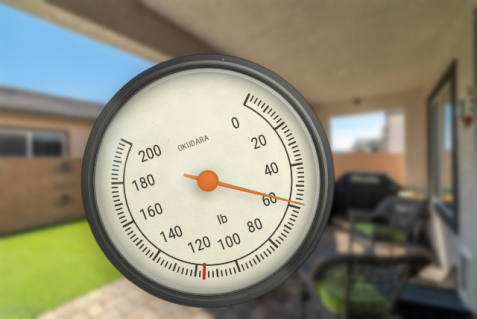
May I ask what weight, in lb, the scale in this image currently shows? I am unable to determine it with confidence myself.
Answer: 58 lb
